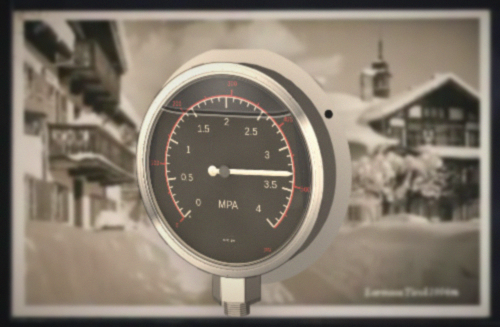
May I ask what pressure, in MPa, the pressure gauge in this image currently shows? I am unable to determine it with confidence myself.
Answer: 3.3 MPa
